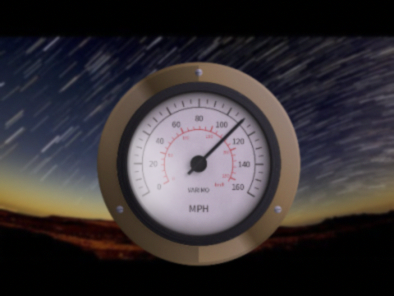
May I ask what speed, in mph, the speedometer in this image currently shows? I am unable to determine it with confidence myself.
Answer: 110 mph
